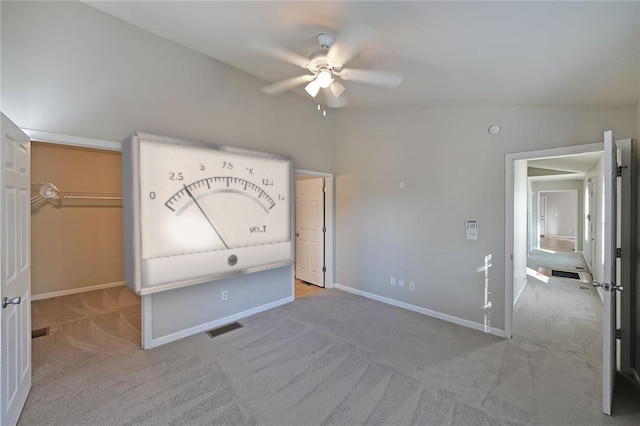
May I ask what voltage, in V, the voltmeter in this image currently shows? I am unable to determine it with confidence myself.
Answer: 2.5 V
